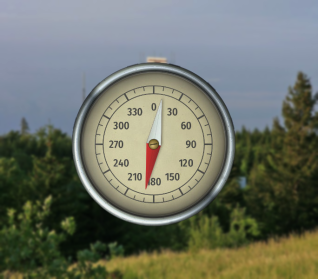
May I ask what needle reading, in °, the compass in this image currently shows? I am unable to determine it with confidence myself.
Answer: 190 °
